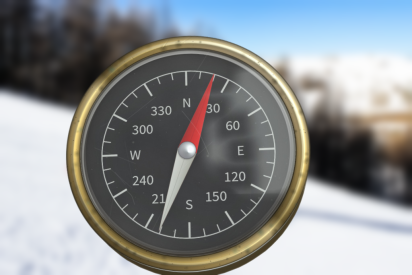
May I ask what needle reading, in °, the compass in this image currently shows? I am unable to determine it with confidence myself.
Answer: 20 °
